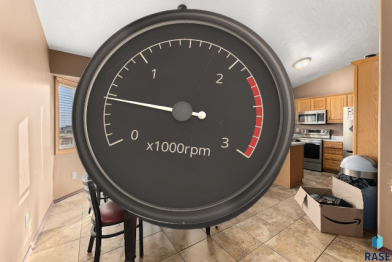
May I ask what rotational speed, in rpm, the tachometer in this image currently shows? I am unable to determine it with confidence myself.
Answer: 450 rpm
